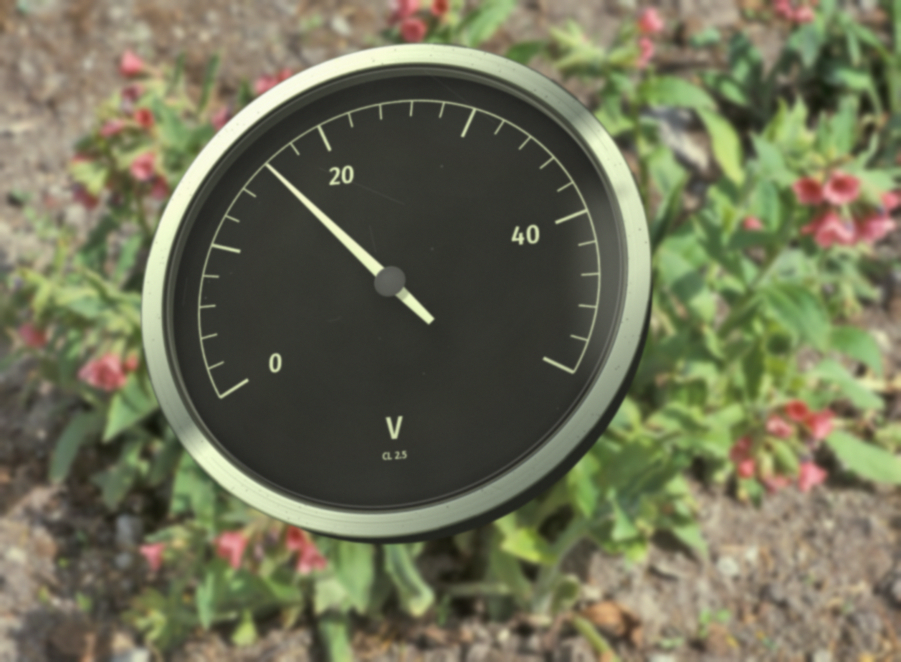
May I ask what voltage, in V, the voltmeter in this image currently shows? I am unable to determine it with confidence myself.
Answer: 16 V
